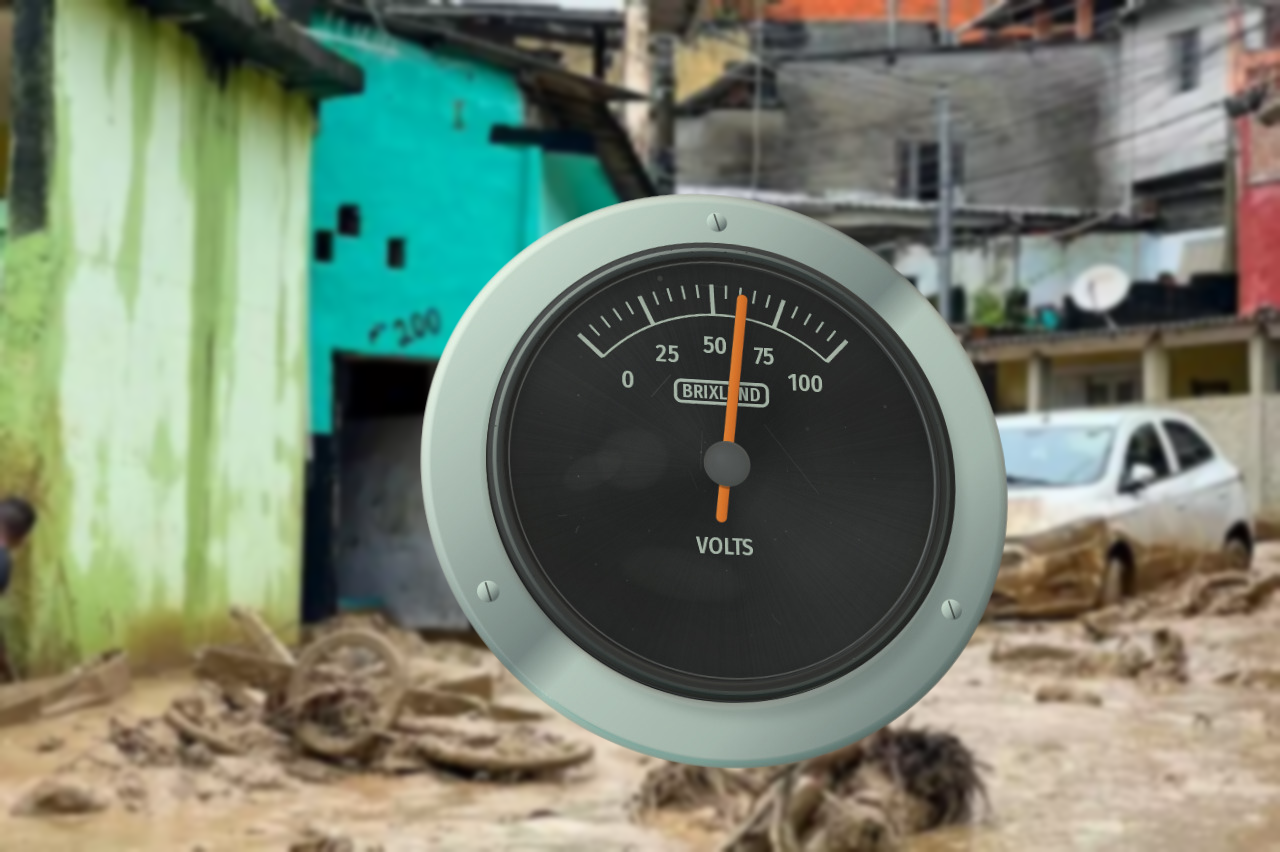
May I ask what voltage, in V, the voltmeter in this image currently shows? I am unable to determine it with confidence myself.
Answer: 60 V
